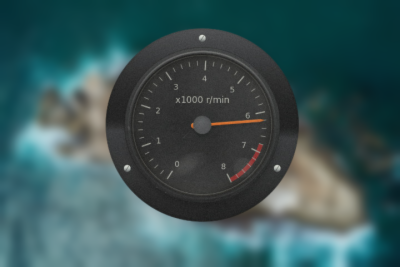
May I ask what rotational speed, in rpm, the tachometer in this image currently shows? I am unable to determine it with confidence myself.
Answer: 6200 rpm
